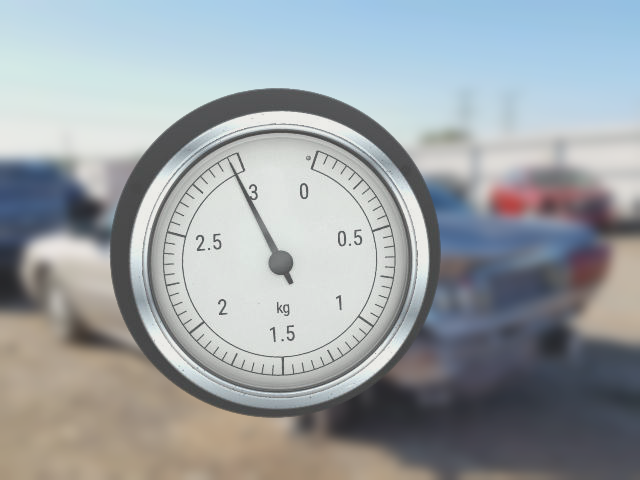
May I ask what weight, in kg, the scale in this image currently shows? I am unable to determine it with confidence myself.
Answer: 2.95 kg
